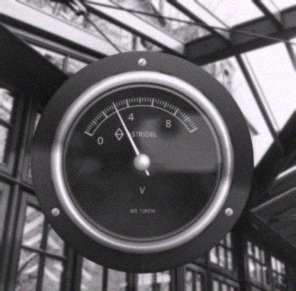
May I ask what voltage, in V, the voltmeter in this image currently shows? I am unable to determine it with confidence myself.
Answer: 3 V
